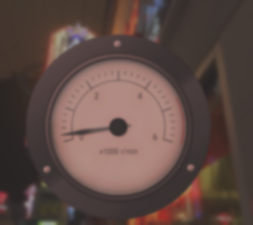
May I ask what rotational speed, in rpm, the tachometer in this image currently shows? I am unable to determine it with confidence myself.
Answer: 200 rpm
